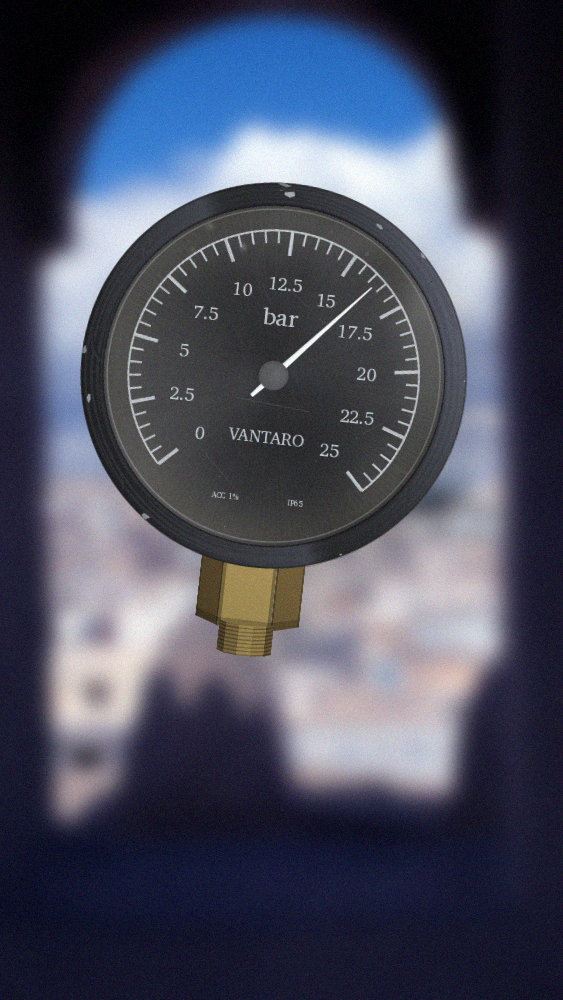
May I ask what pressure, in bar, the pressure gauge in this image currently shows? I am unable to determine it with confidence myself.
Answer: 16.25 bar
